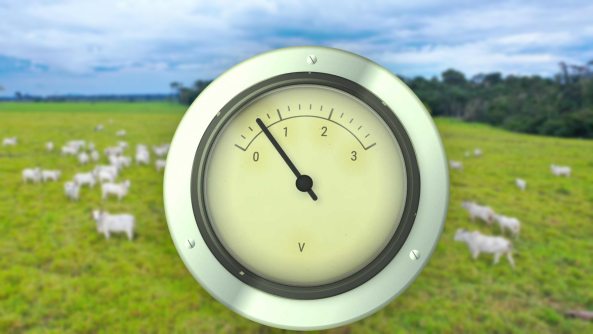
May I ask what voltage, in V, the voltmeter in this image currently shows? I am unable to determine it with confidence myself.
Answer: 0.6 V
